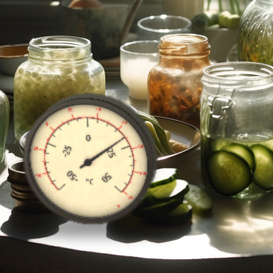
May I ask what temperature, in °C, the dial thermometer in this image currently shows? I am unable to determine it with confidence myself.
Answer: 20 °C
